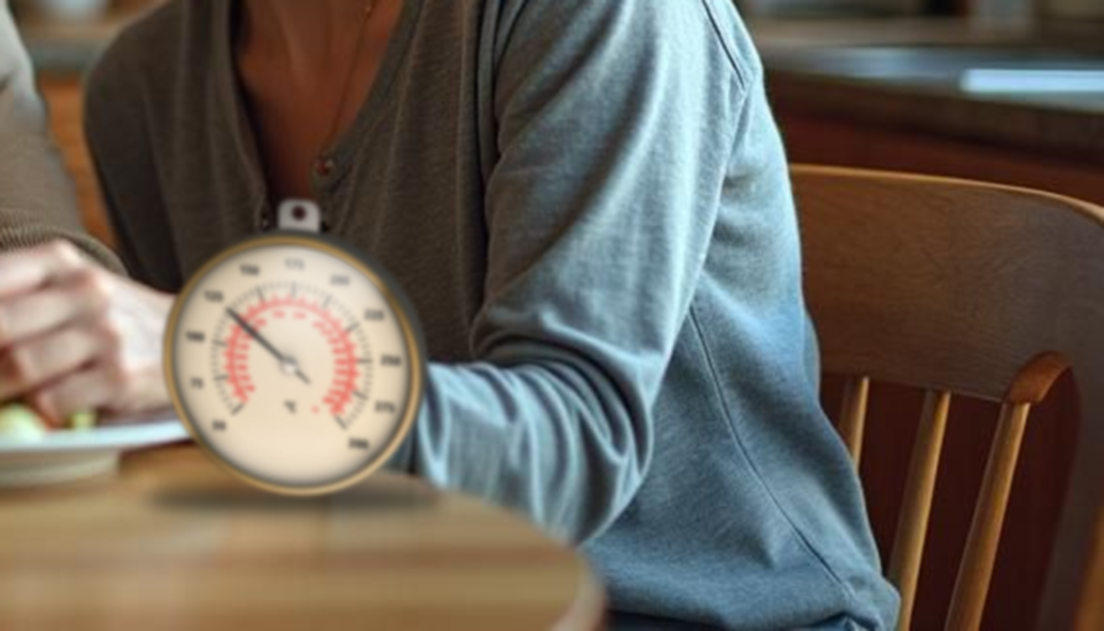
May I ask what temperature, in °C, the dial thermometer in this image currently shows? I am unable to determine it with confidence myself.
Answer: 125 °C
